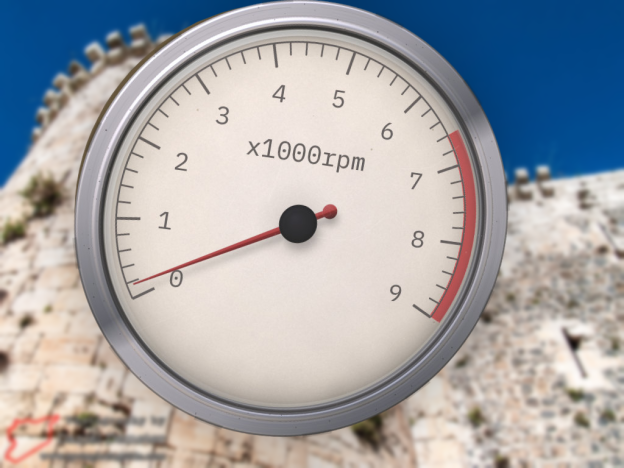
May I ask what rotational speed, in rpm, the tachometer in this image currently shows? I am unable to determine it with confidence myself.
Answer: 200 rpm
